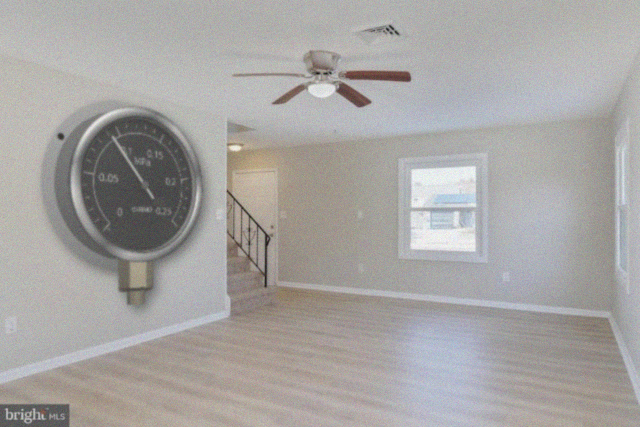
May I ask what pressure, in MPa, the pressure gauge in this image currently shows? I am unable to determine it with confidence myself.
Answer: 0.09 MPa
